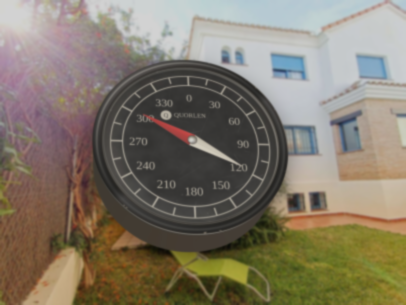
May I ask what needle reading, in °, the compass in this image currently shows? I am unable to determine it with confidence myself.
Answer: 300 °
